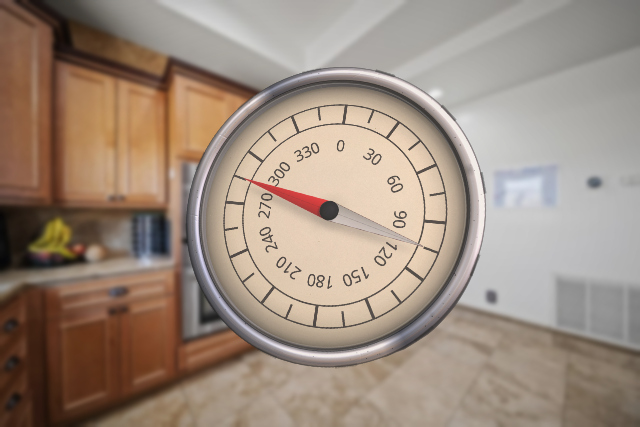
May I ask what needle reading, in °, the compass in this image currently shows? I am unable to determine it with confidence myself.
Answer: 285 °
